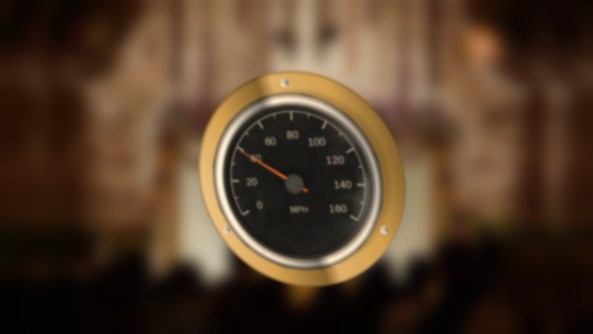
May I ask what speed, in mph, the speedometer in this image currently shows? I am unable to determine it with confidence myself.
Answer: 40 mph
